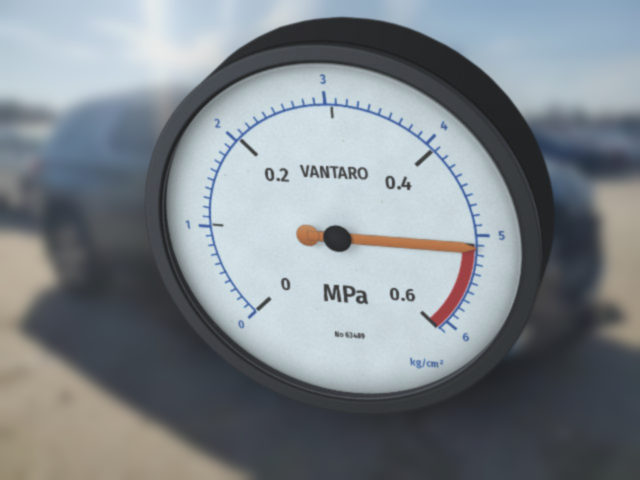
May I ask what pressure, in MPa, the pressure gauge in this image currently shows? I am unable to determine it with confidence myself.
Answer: 0.5 MPa
